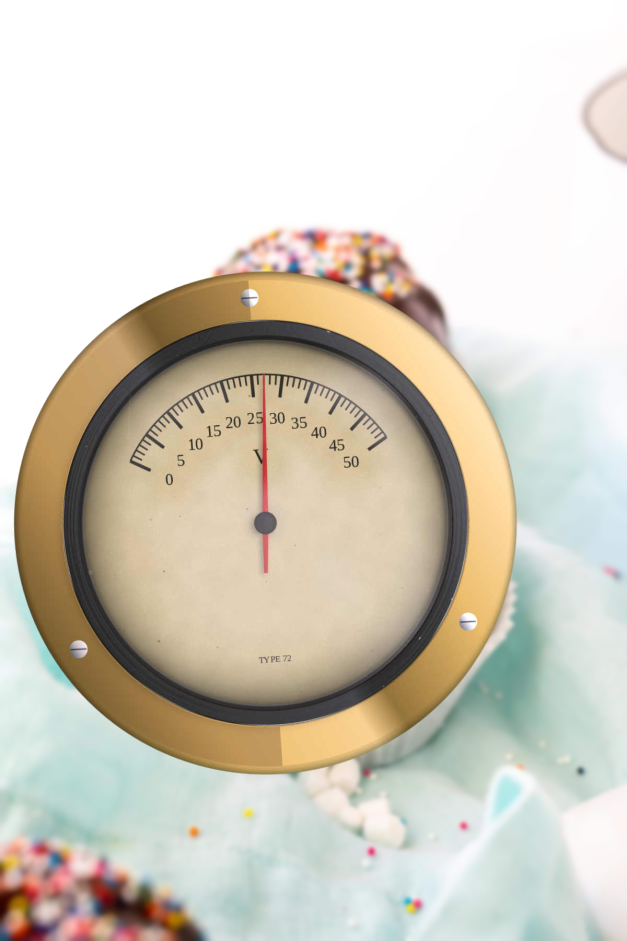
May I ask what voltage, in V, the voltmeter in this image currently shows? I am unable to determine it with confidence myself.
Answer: 27 V
